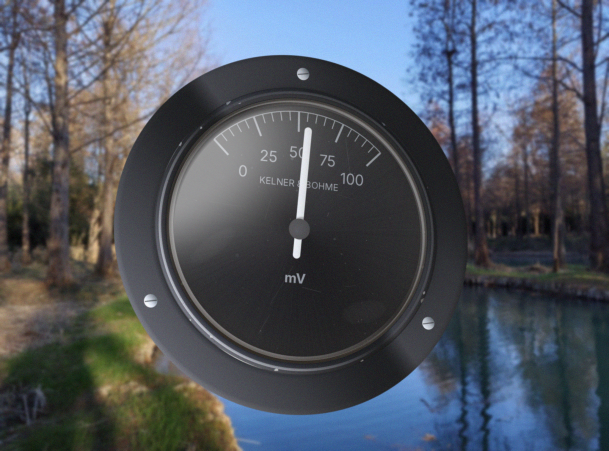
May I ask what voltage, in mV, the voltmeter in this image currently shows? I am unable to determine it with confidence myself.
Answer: 55 mV
